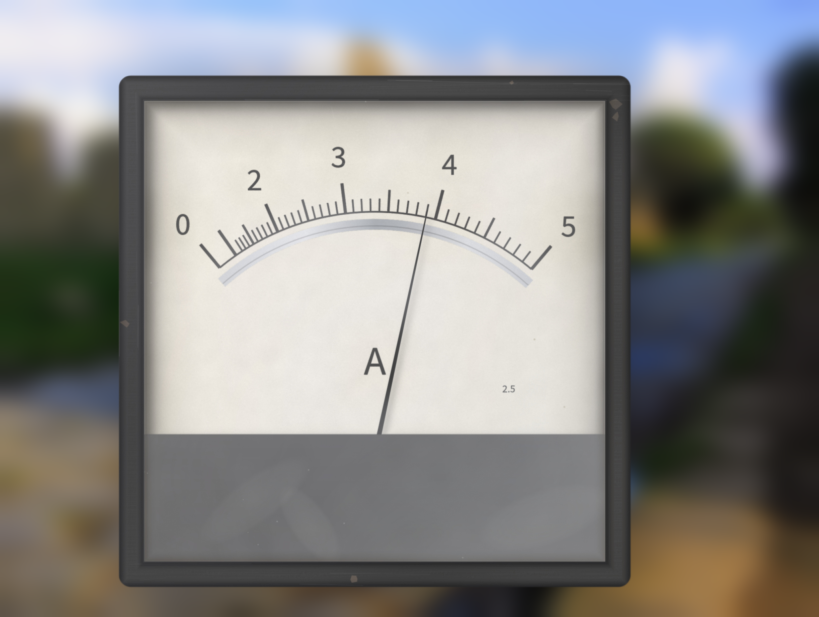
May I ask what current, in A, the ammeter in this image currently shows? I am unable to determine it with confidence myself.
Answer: 3.9 A
